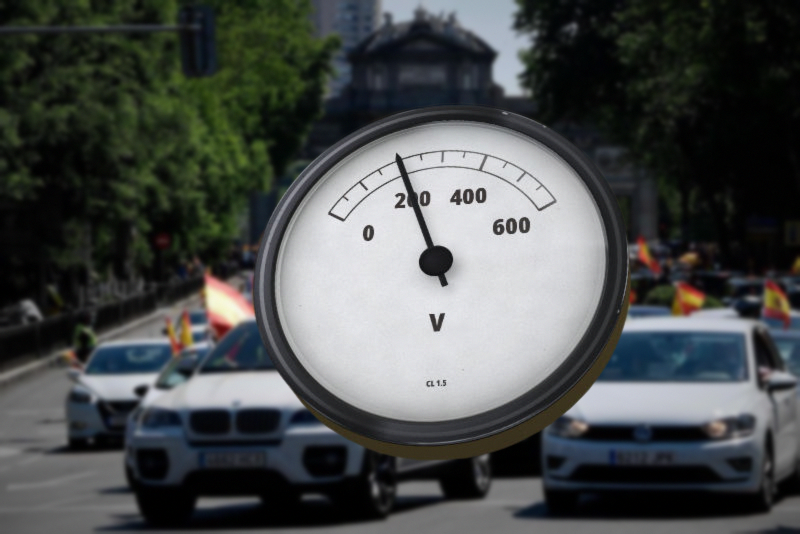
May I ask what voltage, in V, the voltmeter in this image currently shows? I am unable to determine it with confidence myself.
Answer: 200 V
